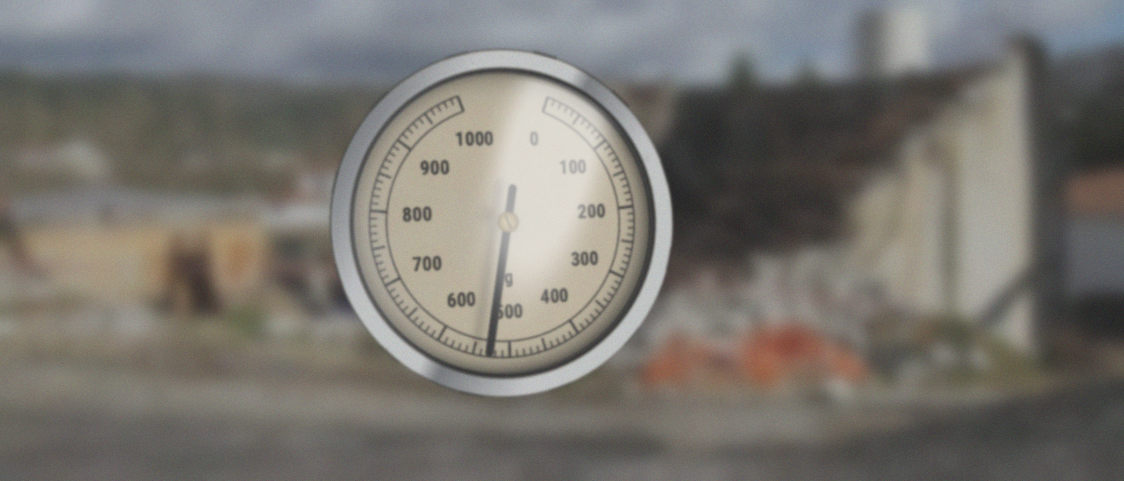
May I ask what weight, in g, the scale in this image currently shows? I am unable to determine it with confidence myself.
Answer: 530 g
